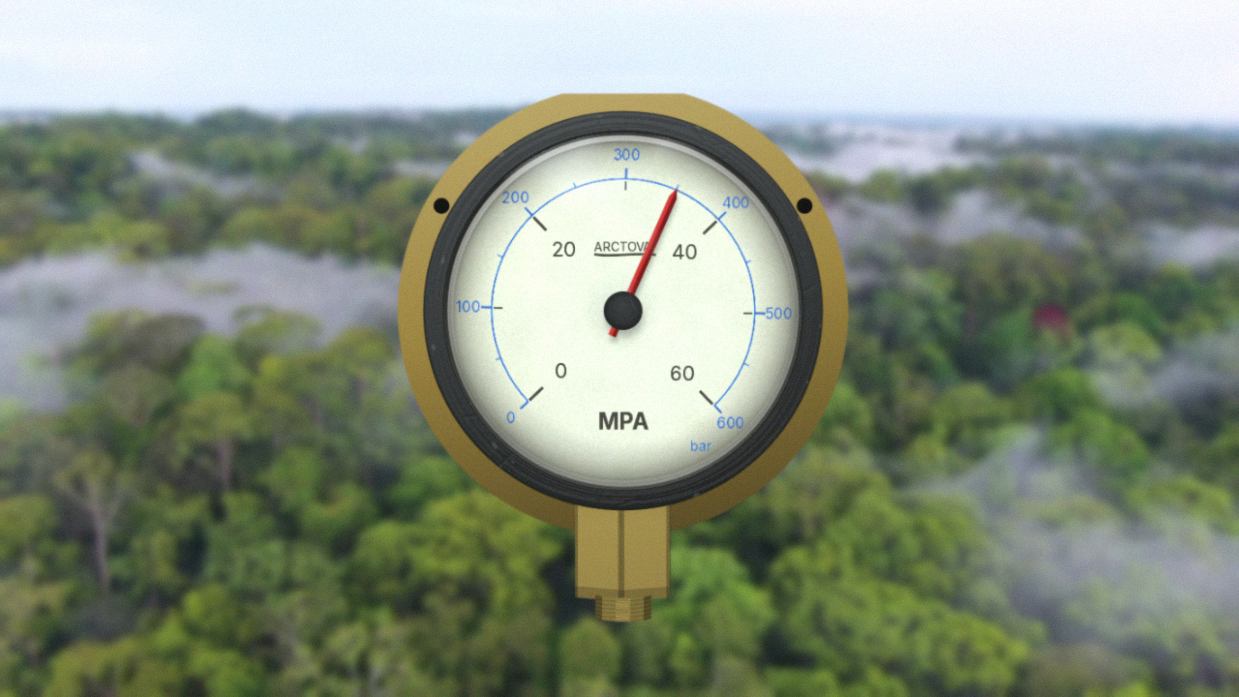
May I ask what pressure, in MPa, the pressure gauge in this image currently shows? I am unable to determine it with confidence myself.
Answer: 35 MPa
